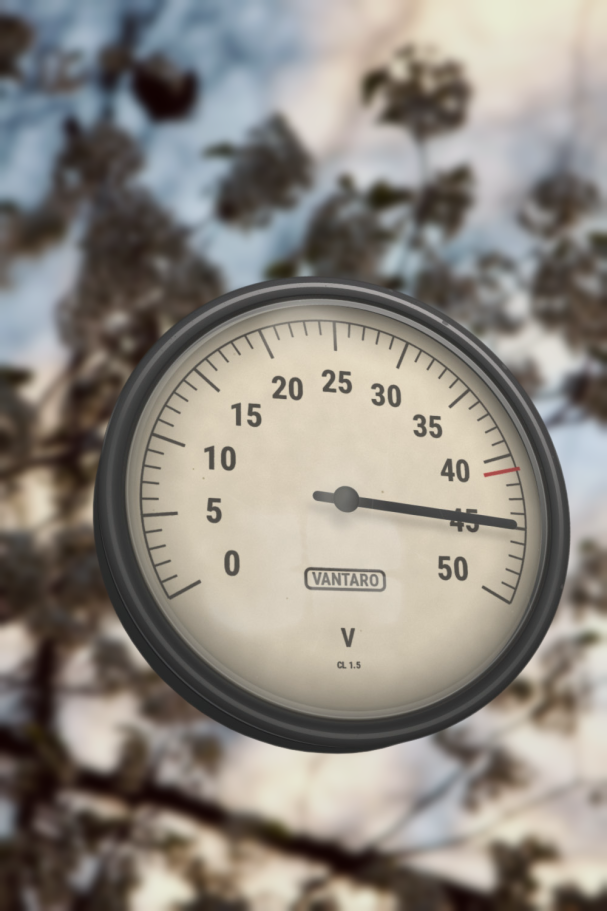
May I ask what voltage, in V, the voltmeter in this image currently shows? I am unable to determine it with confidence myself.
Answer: 45 V
